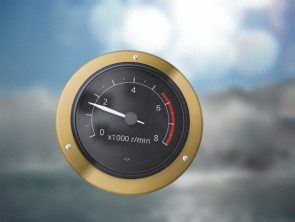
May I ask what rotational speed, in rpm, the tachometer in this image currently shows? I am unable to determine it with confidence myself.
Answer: 1500 rpm
